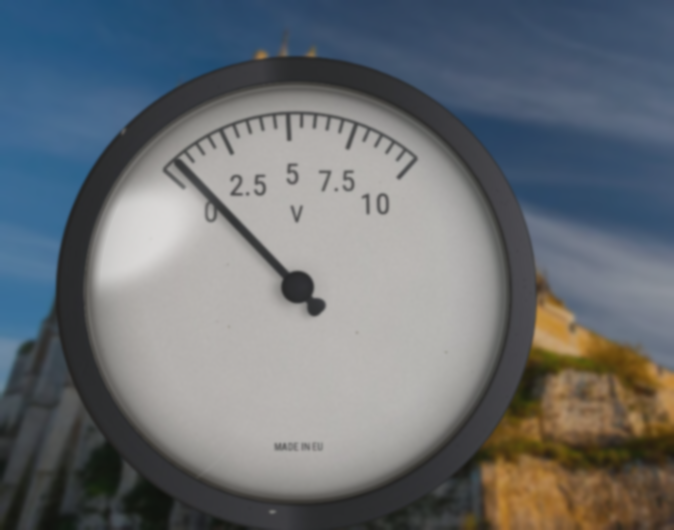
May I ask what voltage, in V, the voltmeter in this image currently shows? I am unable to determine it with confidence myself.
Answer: 0.5 V
